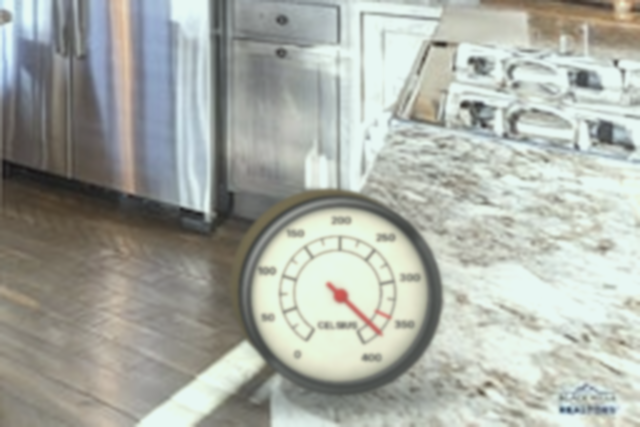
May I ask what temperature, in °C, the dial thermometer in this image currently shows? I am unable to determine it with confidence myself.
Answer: 375 °C
